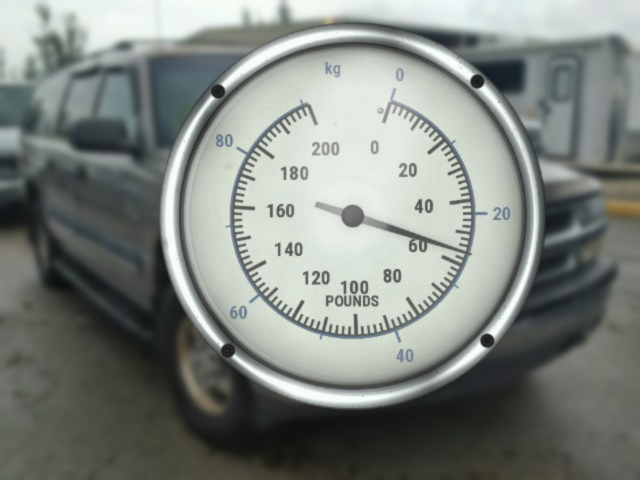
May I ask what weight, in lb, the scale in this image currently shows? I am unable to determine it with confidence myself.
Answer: 56 lb
